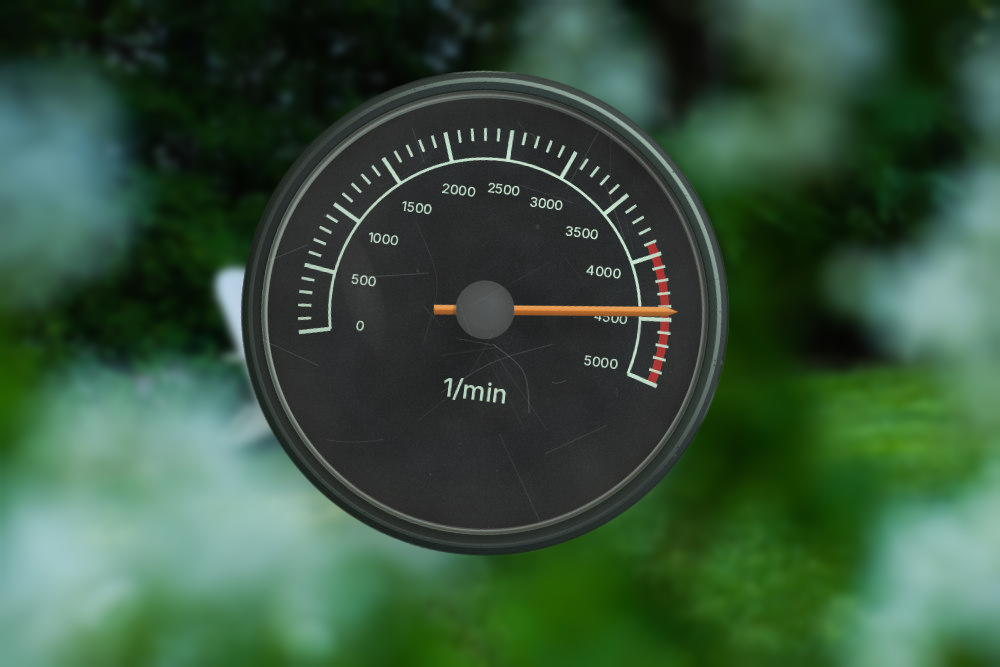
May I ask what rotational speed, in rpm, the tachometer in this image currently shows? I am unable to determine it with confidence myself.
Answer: 4450 rpm
